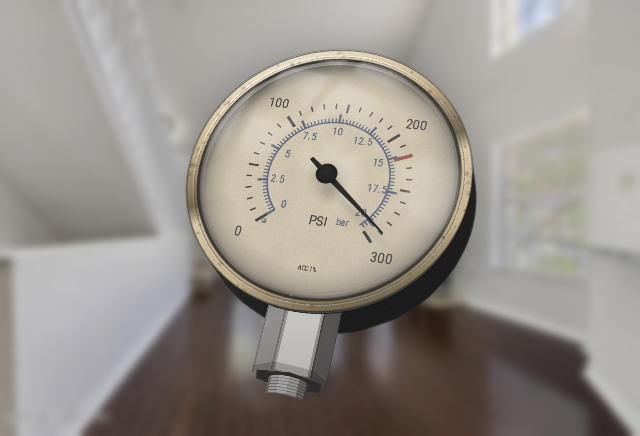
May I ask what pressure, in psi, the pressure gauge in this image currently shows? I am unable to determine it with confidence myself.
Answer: 290 psi
